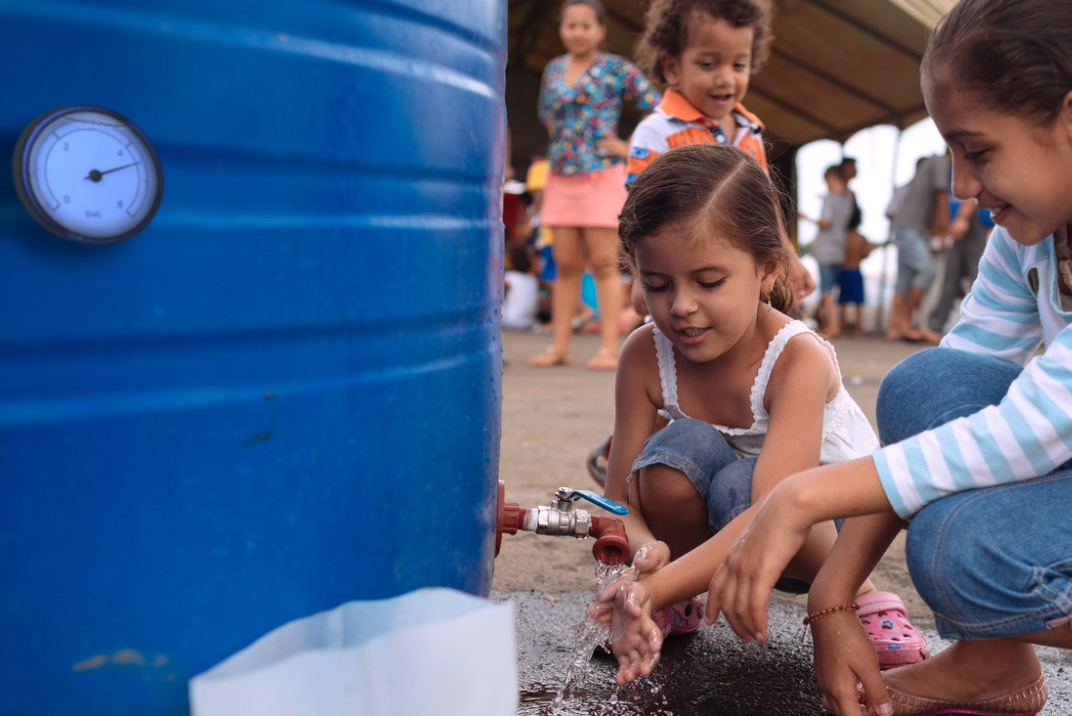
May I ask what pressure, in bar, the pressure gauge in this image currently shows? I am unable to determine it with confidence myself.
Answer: 4.5 bar
